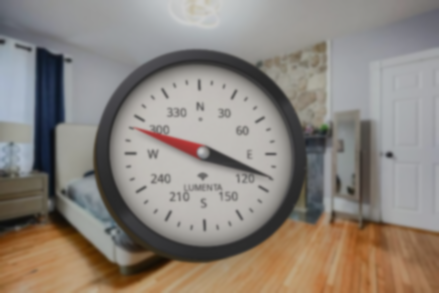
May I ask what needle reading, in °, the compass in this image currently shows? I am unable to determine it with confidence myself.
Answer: 290 °
